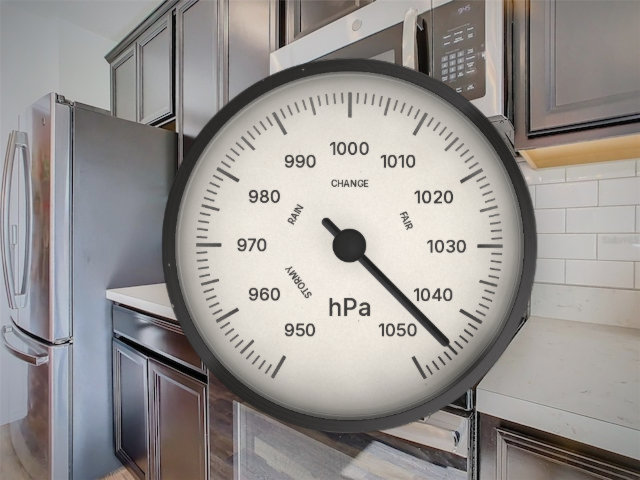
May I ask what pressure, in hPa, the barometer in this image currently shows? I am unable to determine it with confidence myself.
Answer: 1045 hPa
